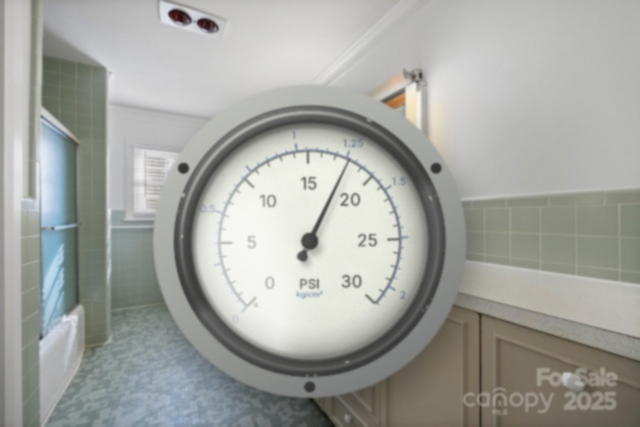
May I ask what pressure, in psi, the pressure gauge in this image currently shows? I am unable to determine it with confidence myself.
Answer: 18 psi
